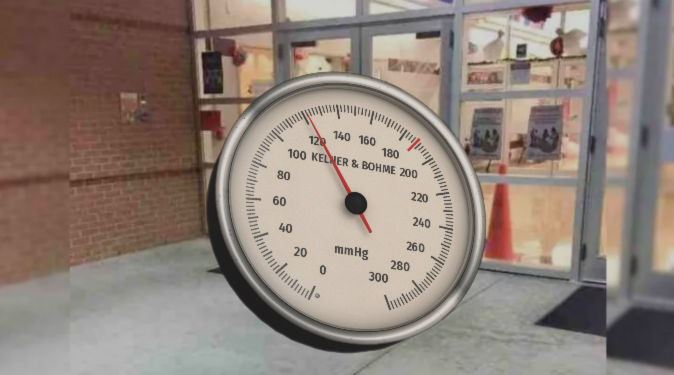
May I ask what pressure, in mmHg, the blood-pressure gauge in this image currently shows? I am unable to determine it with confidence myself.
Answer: 120 mmHg
